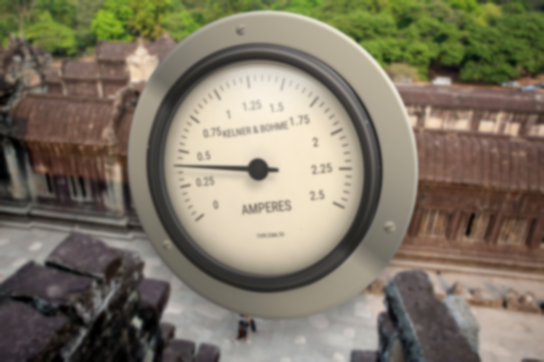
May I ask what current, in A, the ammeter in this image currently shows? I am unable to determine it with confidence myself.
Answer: 0.4 A
